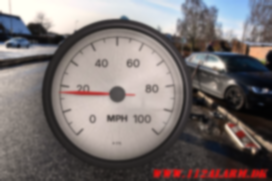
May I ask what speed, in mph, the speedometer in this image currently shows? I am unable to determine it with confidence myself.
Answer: 17.5 mph
